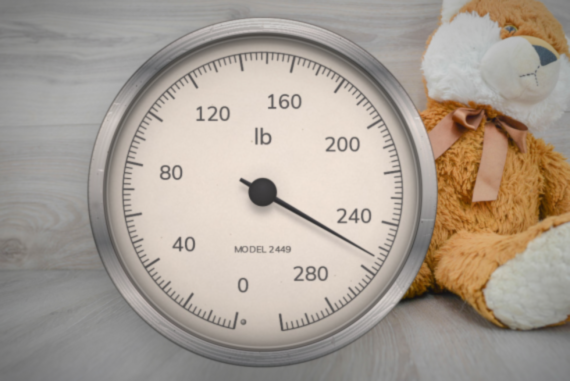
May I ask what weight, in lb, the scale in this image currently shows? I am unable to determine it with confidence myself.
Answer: 254 lb
